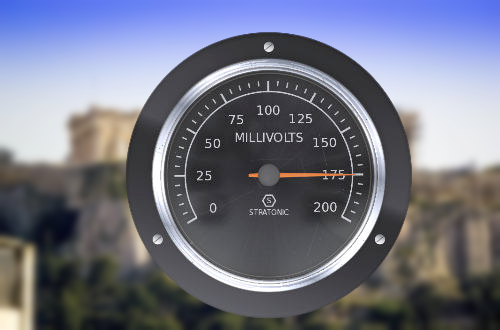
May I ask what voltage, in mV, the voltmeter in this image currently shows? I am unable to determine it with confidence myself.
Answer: 175 mV
